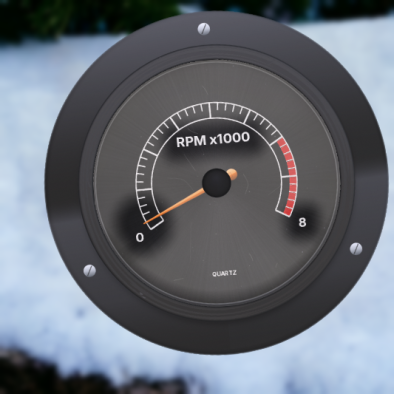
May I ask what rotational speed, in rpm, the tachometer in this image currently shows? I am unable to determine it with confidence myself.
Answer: 200 rpm
